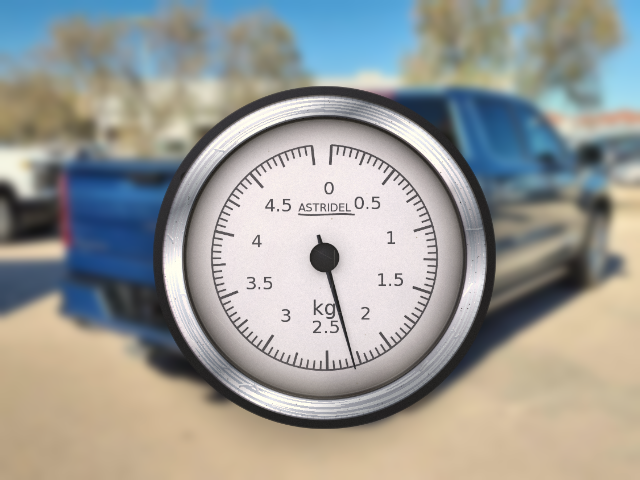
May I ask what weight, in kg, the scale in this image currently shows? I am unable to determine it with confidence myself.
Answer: 2.3 kg
